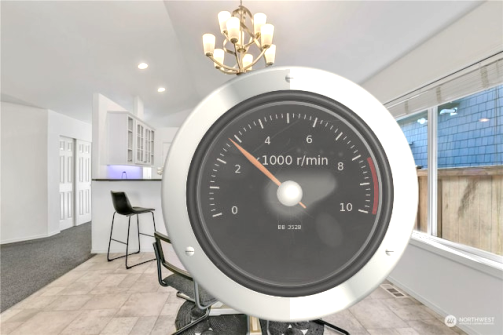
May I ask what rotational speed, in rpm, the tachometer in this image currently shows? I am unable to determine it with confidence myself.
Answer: 2800 rpm
